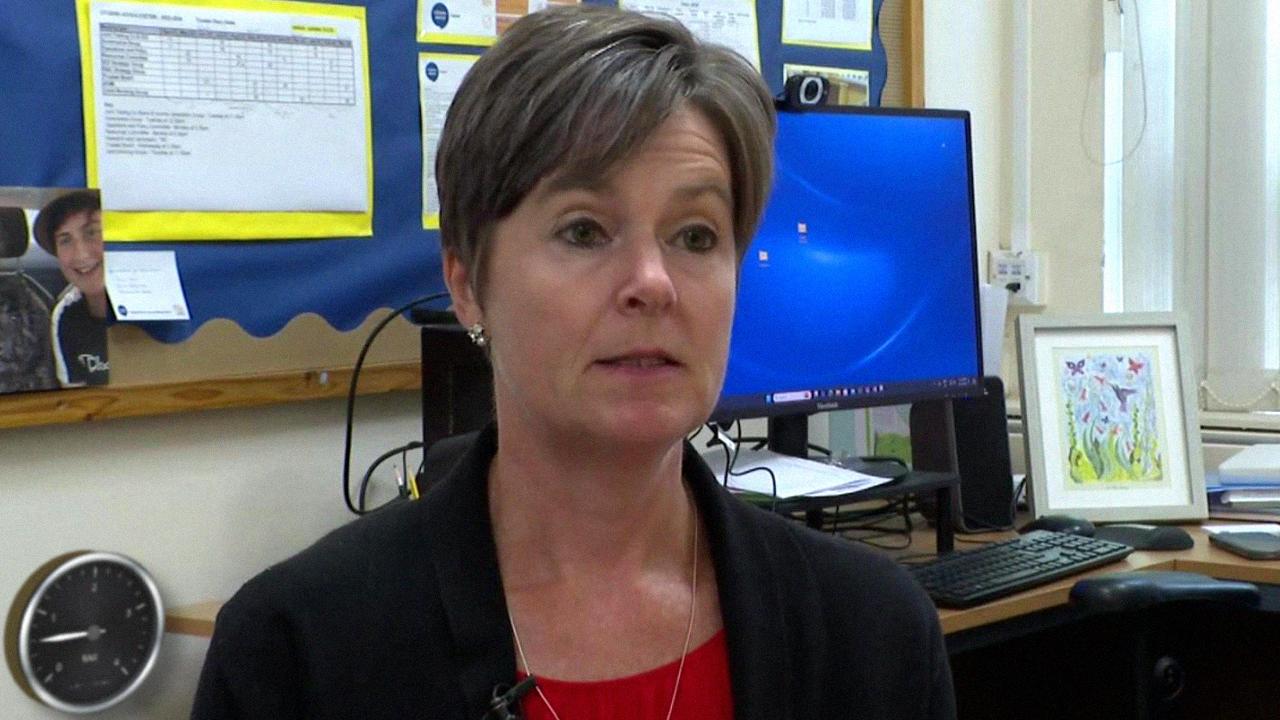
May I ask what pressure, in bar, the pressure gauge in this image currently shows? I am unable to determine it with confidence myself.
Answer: 0.6 bar
